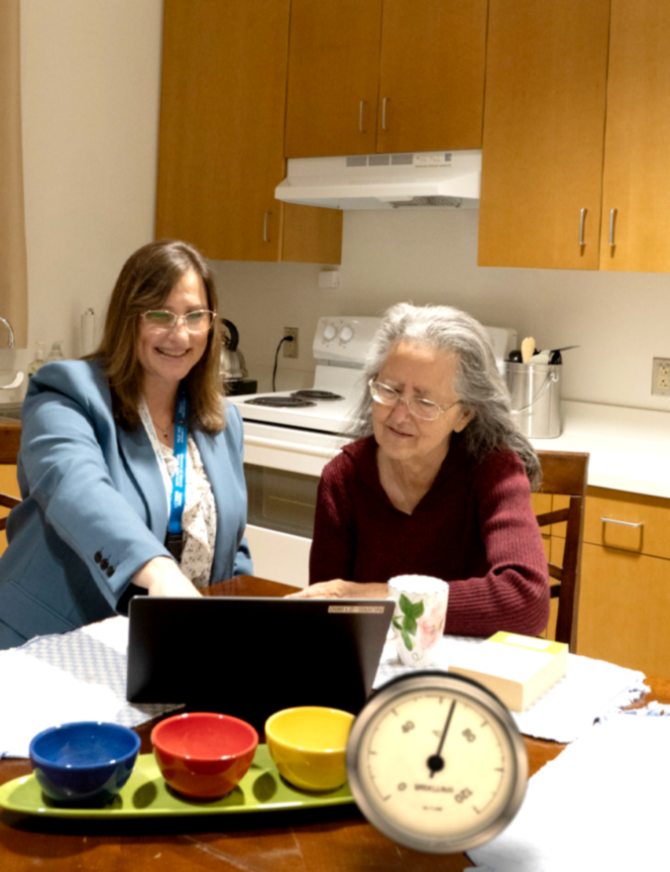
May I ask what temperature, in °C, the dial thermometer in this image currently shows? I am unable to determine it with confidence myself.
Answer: 65 °C
